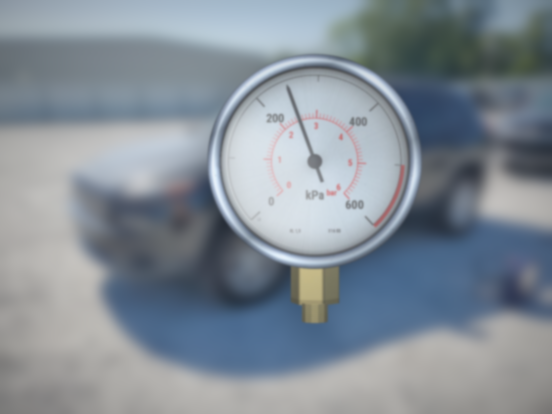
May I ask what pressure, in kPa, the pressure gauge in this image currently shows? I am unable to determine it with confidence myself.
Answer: 250 kPa
